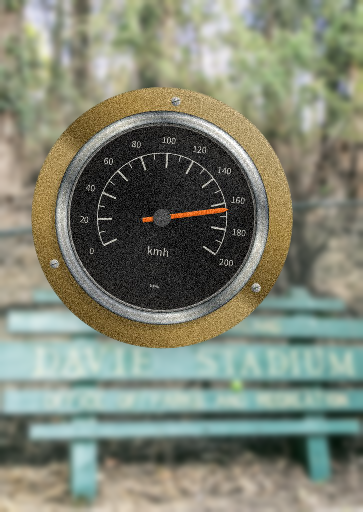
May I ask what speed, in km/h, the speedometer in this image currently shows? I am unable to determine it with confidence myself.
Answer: 165 km/h
